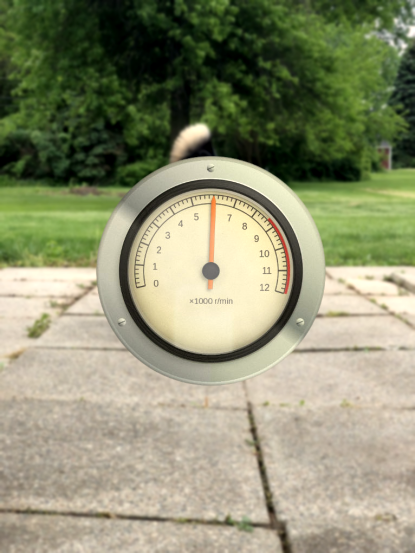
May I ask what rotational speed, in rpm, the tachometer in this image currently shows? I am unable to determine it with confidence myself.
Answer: 6000 rpm
